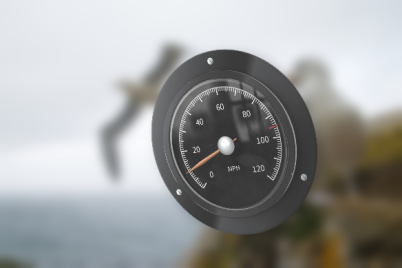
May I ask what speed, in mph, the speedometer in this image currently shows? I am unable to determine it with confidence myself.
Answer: 10 mph
